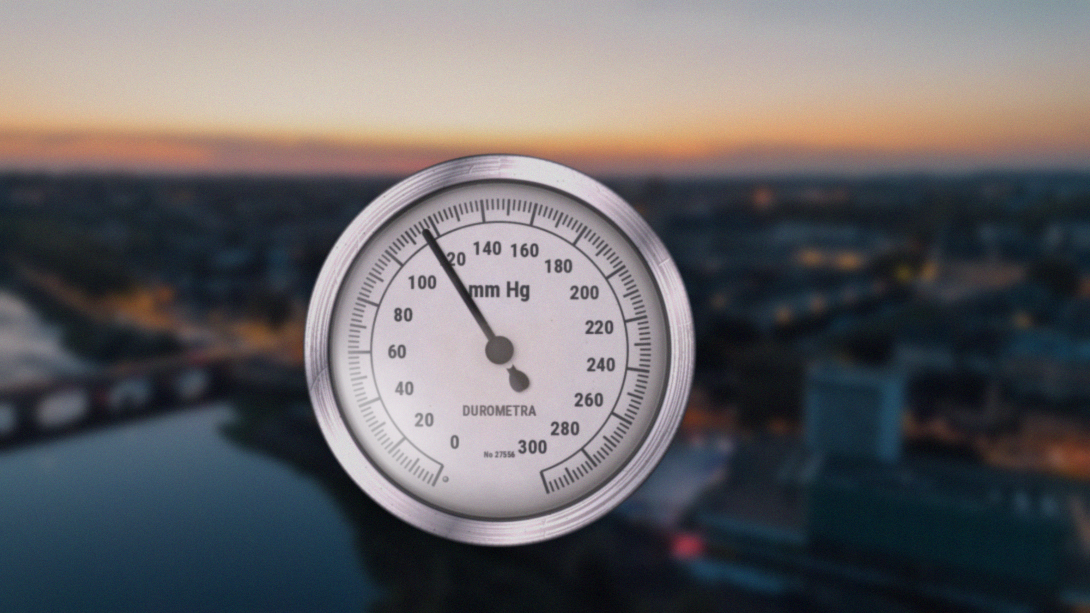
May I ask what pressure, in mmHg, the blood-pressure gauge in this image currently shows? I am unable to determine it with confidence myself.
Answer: 116 mmHg
